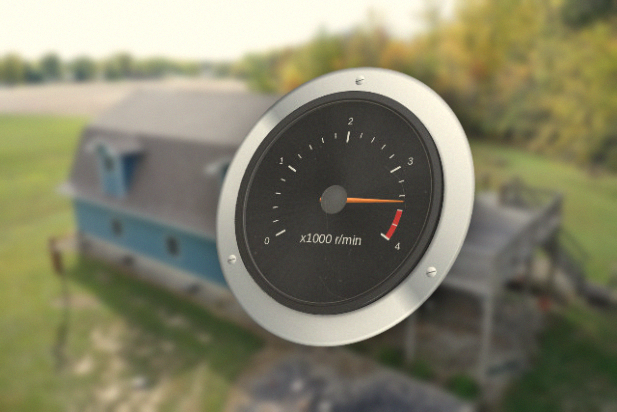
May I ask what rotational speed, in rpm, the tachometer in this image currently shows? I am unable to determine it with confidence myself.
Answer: 3500 rpm
